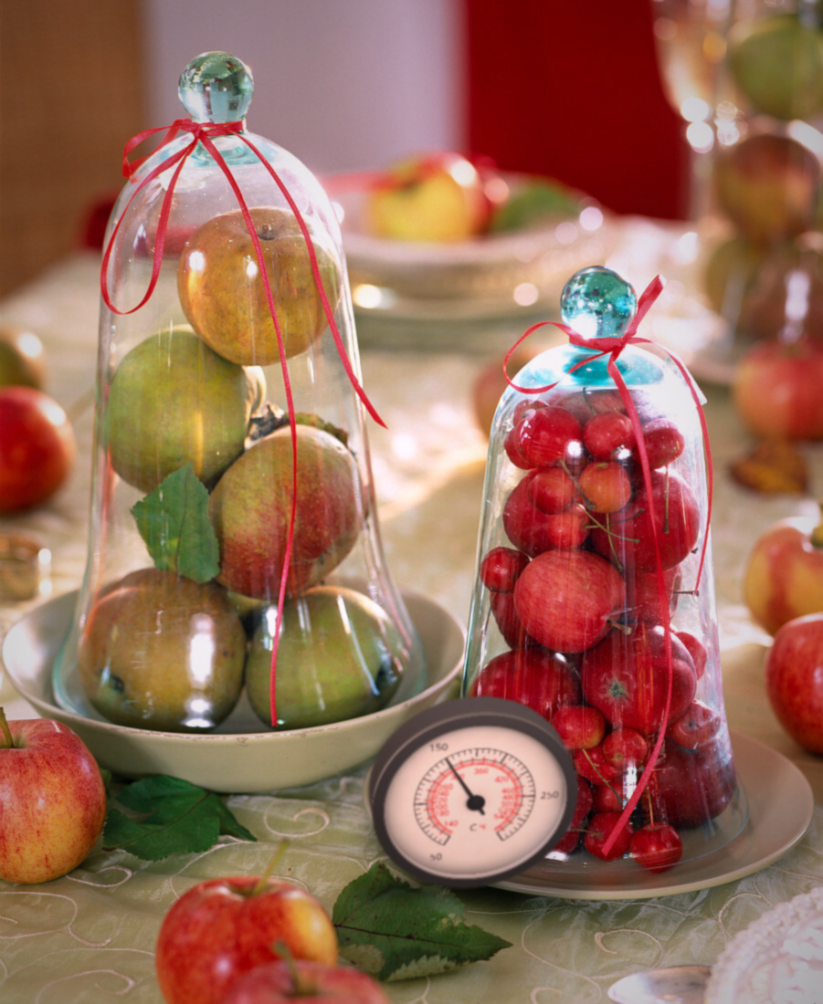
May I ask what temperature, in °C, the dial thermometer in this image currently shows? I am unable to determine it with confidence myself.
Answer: 150 °C
